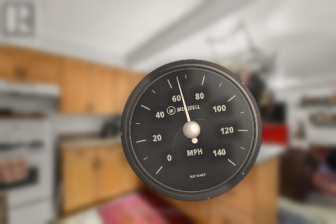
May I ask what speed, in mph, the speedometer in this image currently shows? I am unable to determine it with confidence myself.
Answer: 65 mph
